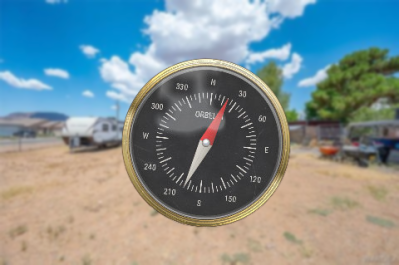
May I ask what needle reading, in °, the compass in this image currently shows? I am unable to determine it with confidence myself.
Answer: 20 °
